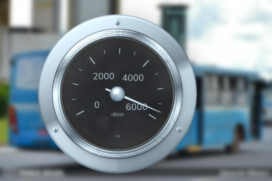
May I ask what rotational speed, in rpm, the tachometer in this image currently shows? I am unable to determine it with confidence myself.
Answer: 5750 rpm
